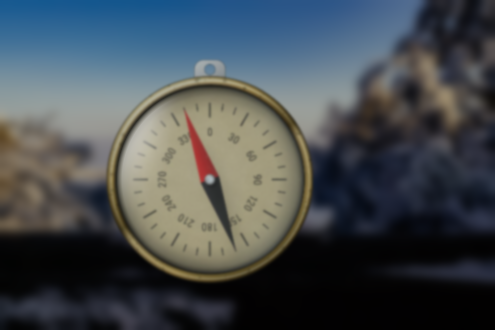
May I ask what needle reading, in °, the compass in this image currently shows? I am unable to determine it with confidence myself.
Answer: 340 °
